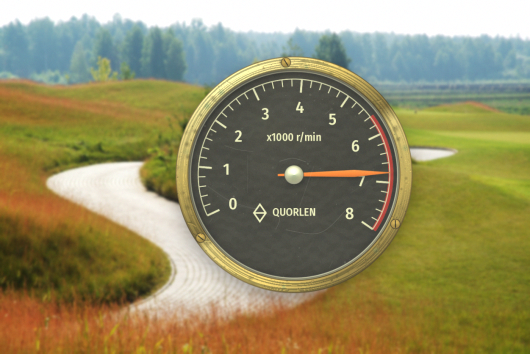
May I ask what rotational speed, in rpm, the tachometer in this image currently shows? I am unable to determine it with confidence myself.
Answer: 6800 rpm
